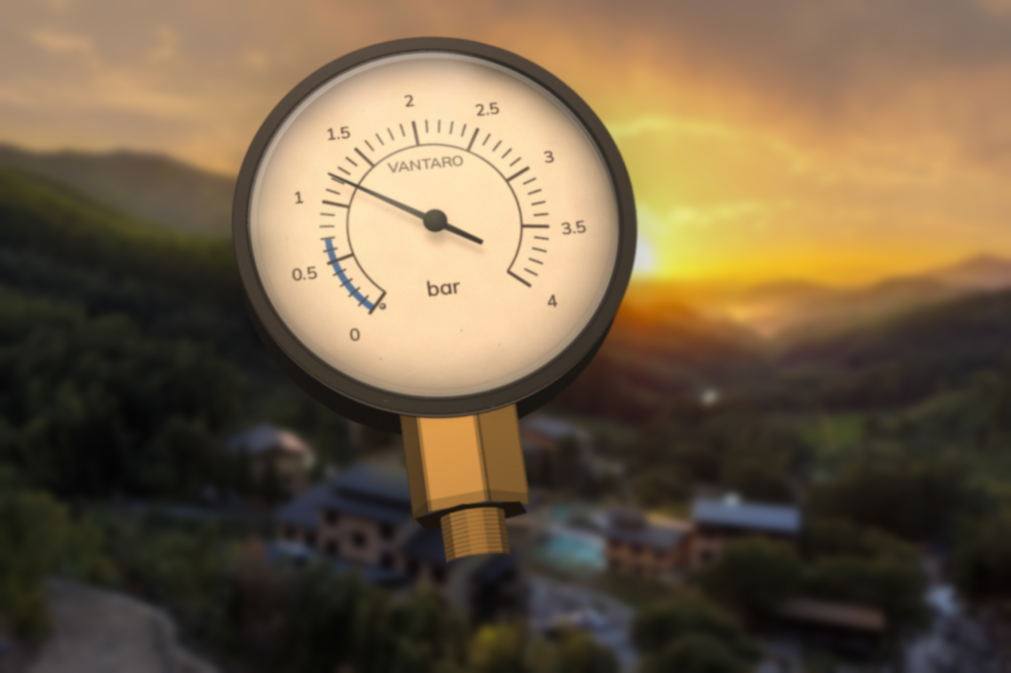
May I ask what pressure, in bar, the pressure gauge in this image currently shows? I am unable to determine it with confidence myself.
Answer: 1.2 bar
